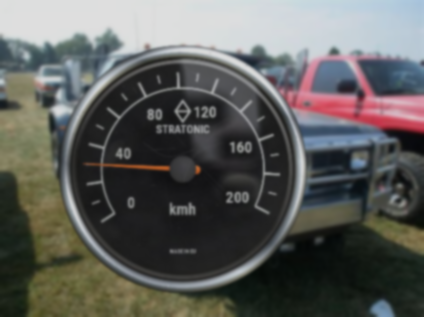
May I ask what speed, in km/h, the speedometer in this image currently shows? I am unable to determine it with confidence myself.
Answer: 30 km/h
